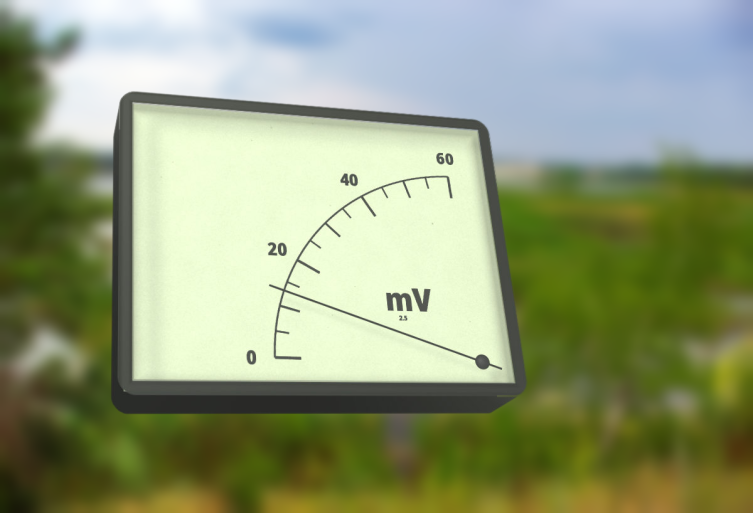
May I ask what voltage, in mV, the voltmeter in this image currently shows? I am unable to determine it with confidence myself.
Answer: 12.5 mV
